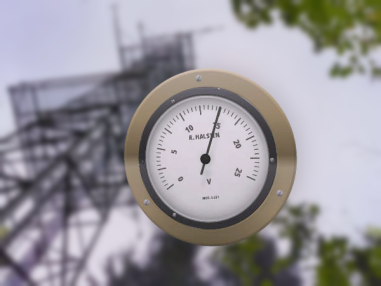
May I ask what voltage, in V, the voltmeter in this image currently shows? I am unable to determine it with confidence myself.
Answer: 15 V
